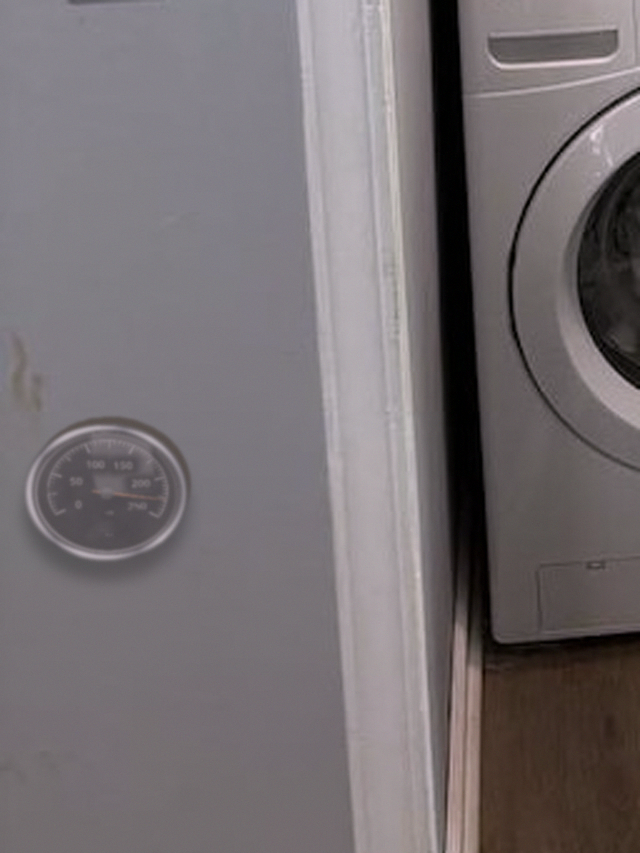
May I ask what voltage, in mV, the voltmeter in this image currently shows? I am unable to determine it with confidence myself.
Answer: 225 mV
